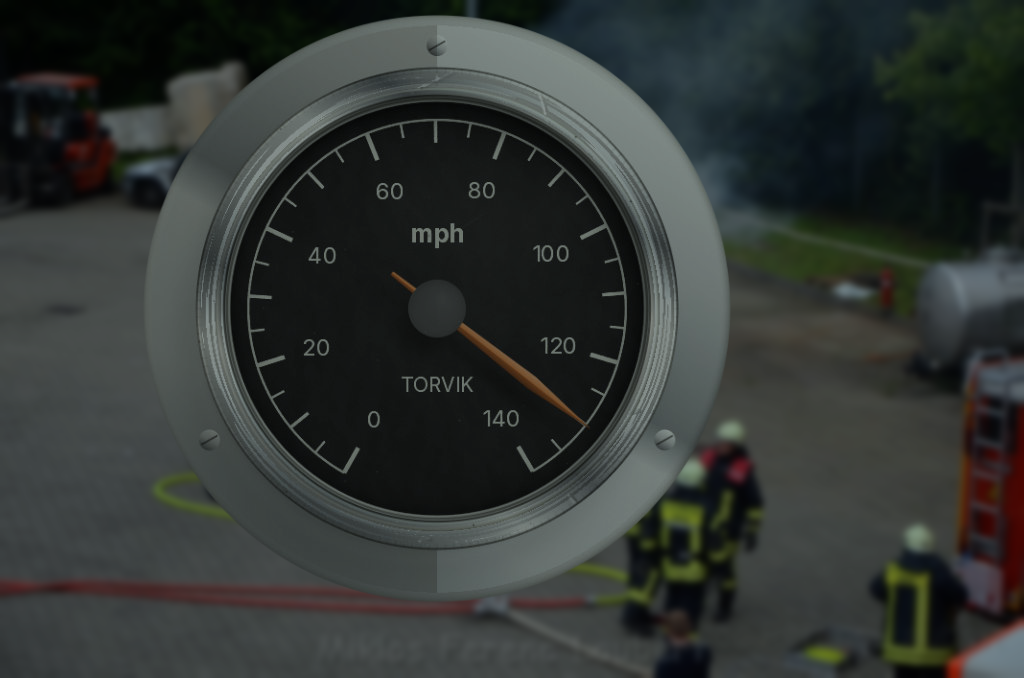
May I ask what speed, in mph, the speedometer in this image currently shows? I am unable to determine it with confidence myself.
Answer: 130 mph
